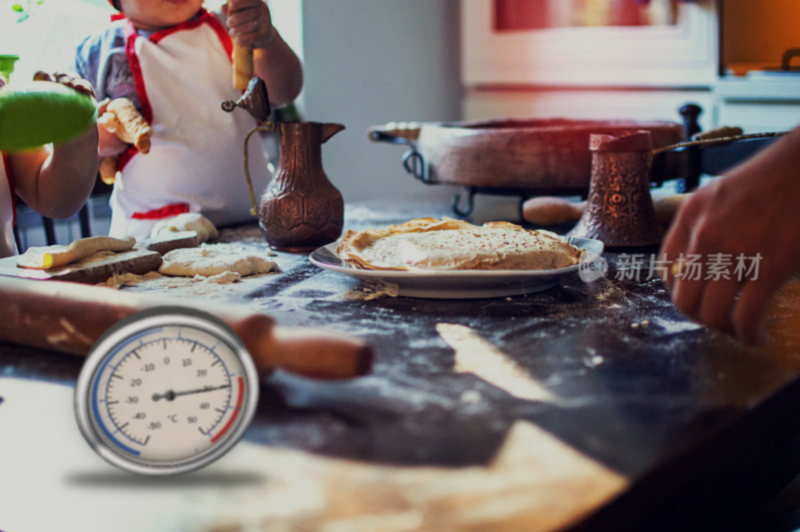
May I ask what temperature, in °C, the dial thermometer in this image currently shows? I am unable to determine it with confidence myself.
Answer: 30 °C
